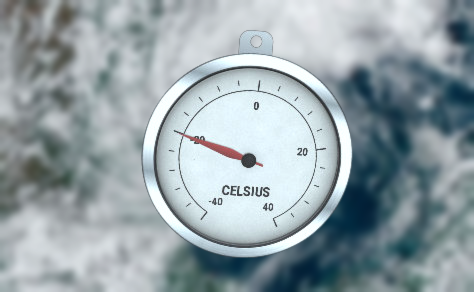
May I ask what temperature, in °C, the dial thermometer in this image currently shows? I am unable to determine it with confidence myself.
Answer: -20 °C
